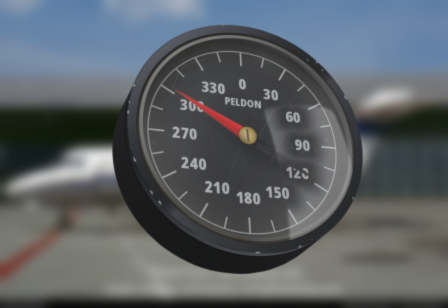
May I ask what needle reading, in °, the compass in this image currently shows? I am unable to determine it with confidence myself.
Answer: 300 °
